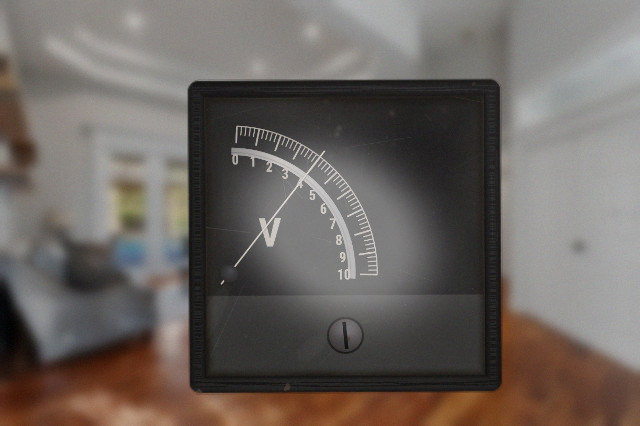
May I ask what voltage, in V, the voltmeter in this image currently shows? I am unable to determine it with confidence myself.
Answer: 4 V
